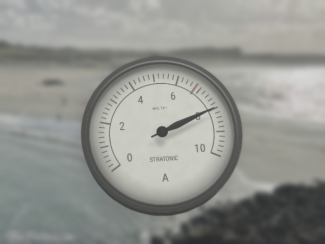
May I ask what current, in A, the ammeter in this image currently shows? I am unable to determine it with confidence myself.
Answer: 8 A
